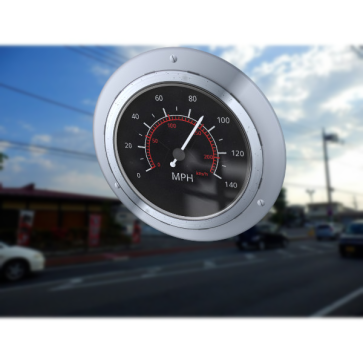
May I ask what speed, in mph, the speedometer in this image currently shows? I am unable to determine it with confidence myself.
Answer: 90 mph
